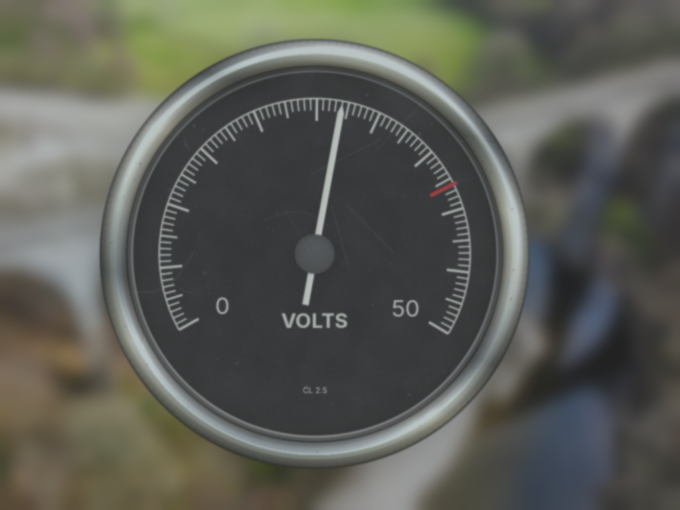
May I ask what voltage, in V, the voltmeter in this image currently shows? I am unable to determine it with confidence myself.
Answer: 27 V
